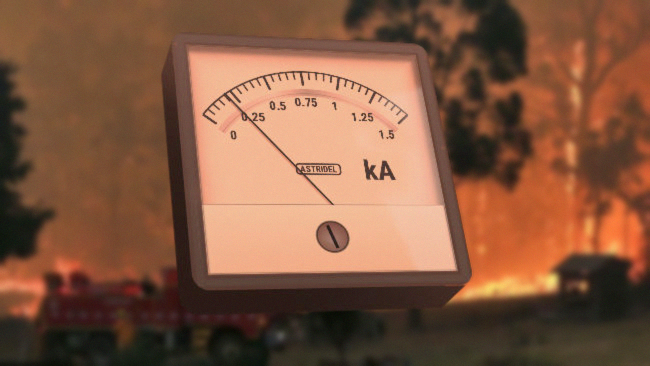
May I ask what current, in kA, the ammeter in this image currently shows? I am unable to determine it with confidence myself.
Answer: 0.2 kA
